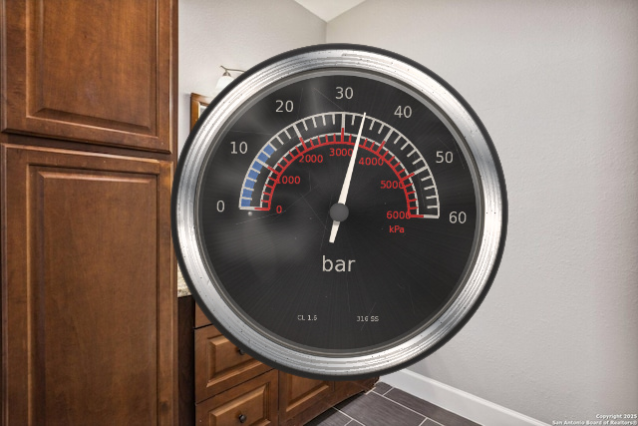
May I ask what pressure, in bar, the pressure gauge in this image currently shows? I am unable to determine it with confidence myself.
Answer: 34 bar
